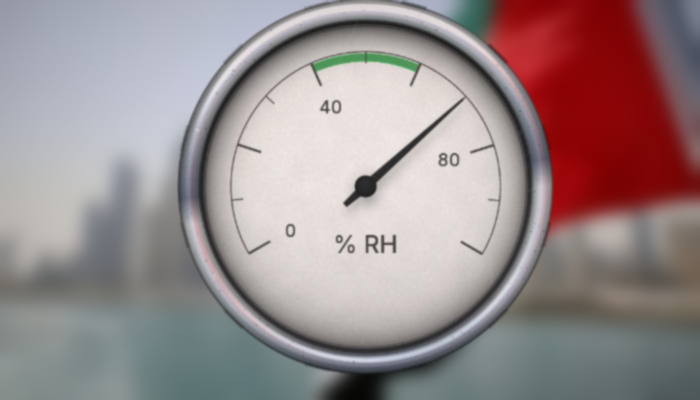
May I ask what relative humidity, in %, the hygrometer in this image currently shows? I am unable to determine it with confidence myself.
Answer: 70 %
